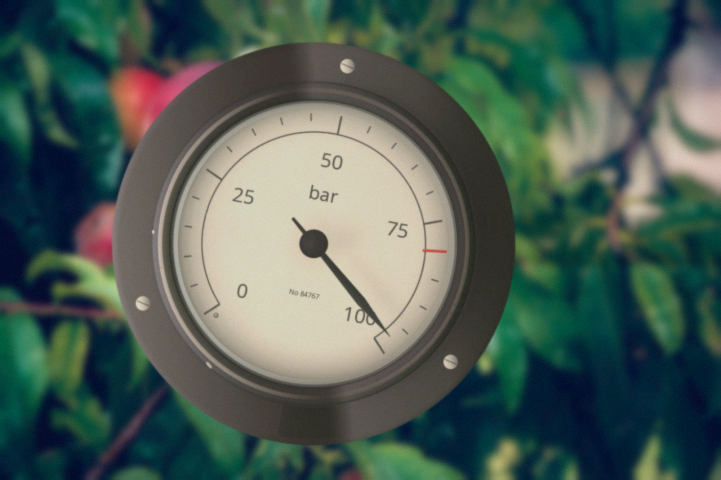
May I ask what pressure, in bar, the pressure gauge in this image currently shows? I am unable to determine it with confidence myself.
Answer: 97.5 bar
